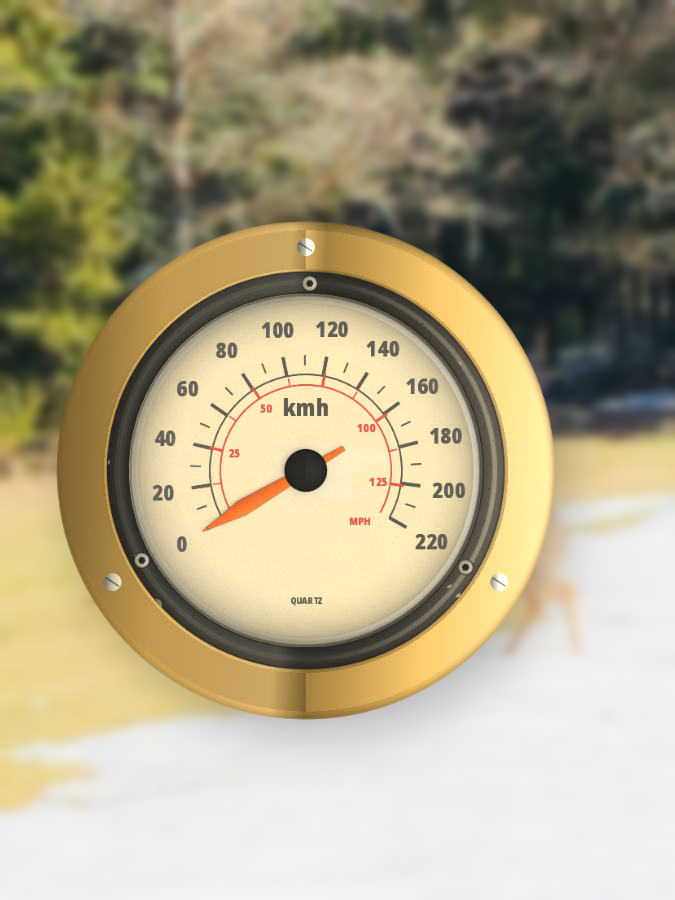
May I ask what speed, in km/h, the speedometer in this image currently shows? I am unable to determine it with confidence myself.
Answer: 0 km/h
